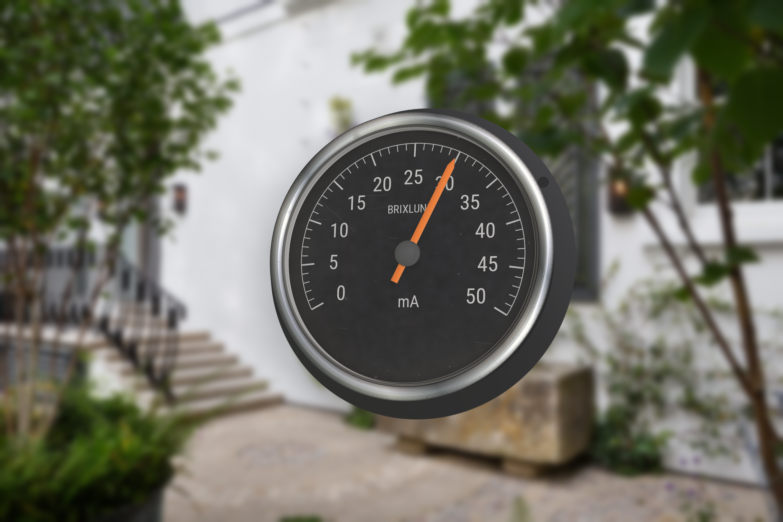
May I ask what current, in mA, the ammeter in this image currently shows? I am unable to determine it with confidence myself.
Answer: 30 mA
